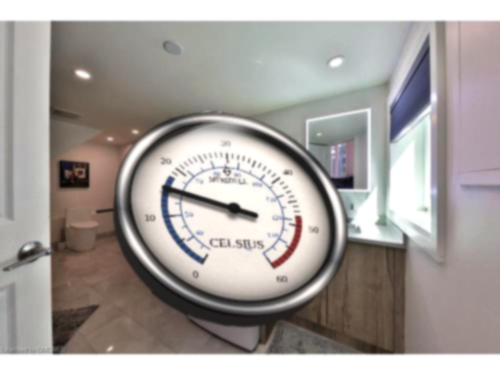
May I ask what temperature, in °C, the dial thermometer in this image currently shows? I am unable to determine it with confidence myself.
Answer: 15 °C
